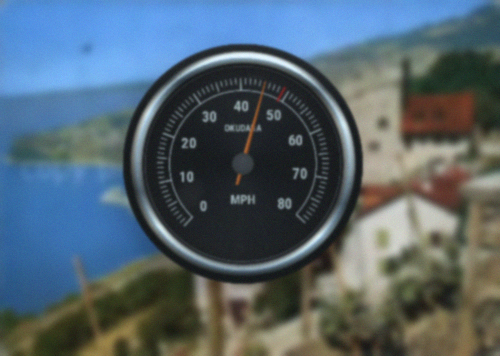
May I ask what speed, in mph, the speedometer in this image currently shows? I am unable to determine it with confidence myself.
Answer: 45 mph
